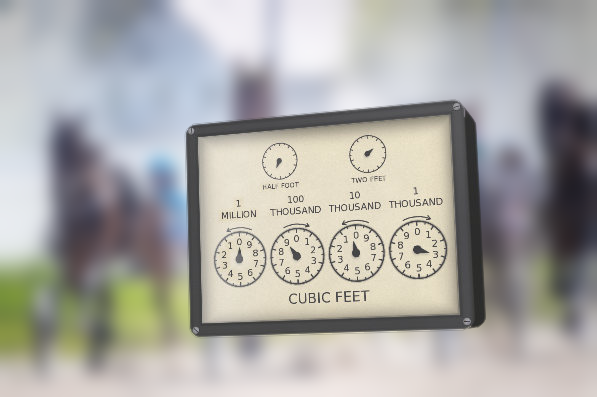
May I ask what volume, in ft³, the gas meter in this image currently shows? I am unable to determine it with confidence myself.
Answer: 990300 ft³
